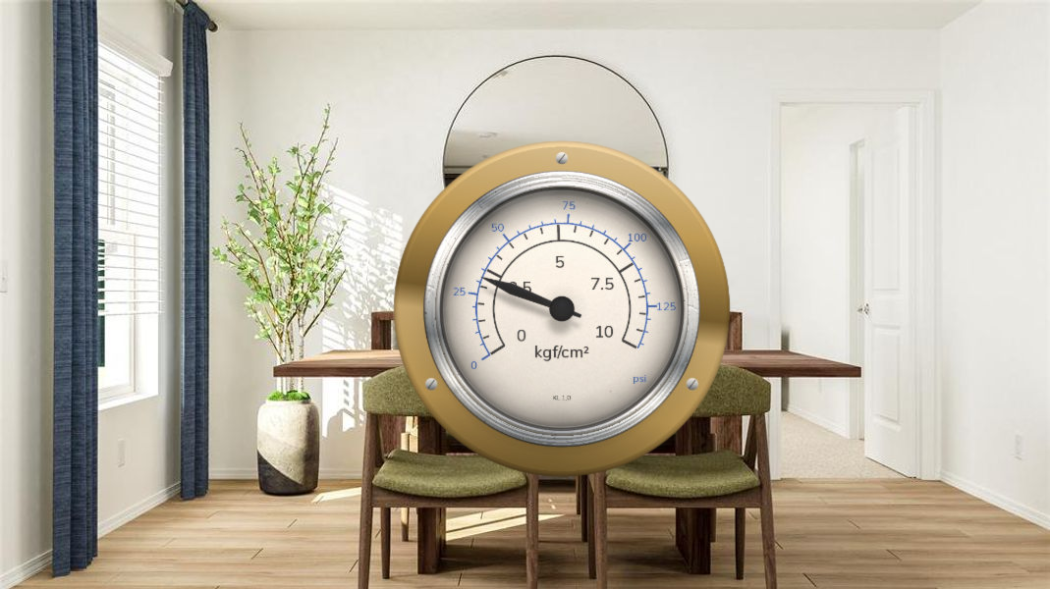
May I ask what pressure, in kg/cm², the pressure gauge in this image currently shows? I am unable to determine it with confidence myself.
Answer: 2.25 kg/cm²
